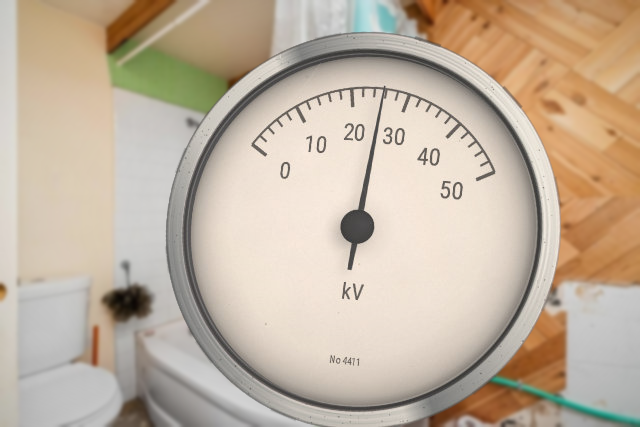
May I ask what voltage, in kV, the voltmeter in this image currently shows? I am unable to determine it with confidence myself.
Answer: 26 kV
